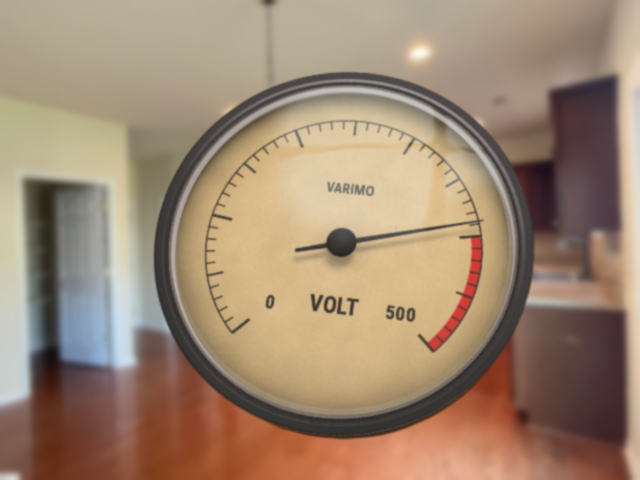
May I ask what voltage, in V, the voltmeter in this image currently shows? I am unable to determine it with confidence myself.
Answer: 390 V
